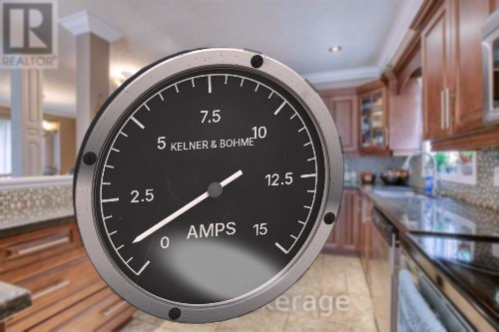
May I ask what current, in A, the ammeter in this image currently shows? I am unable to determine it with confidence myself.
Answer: 1 A
